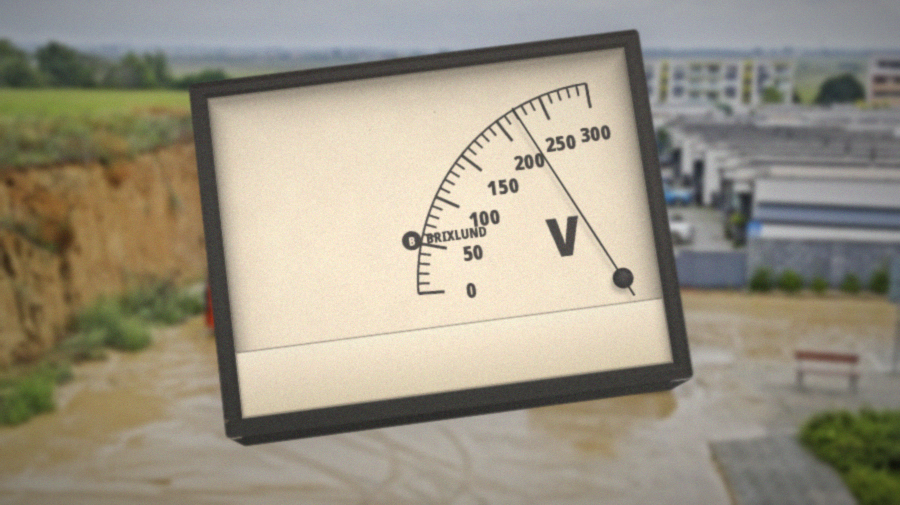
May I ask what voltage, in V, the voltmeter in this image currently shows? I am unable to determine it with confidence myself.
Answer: 220 V
